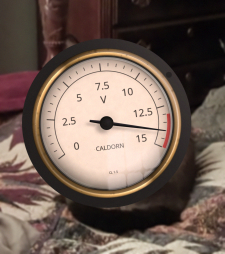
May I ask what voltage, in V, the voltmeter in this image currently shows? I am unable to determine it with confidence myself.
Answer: 14 V
